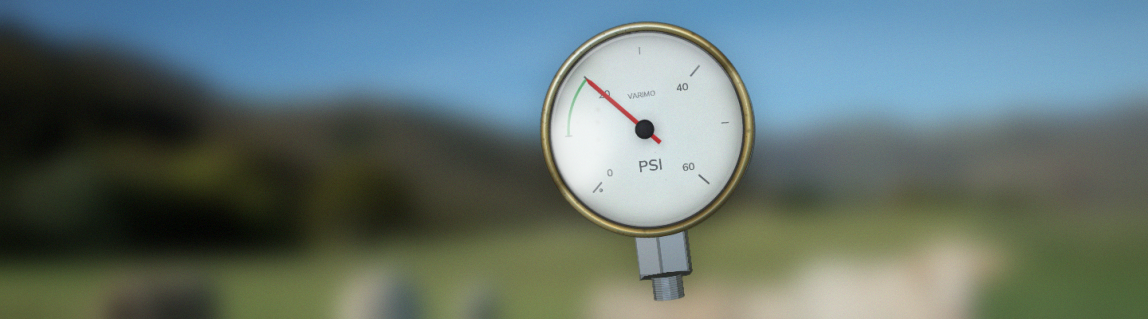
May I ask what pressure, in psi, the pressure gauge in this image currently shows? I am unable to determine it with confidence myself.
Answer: 20 psi
